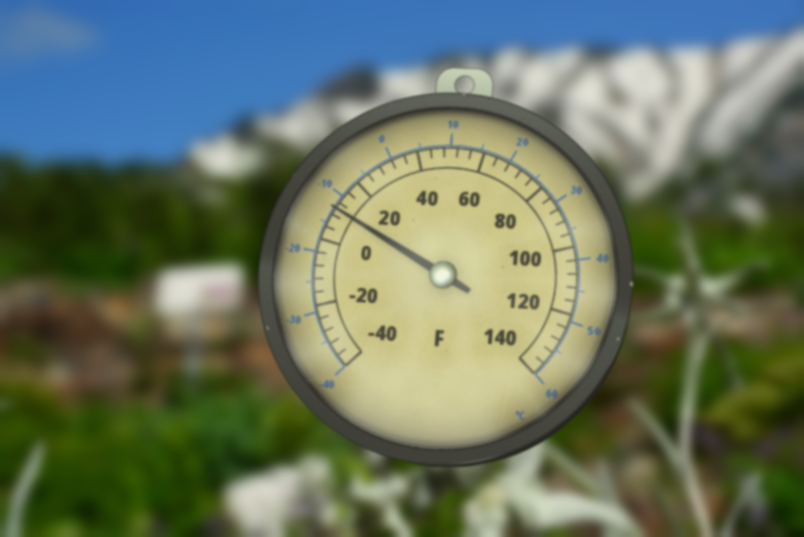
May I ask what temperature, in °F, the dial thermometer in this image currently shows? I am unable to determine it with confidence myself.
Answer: 10 °F
